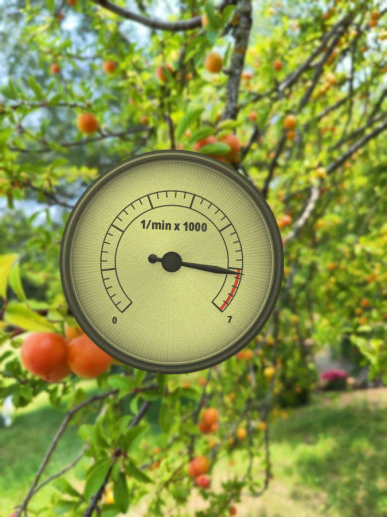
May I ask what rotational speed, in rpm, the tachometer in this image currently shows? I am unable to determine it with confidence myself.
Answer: 6100 rpm
